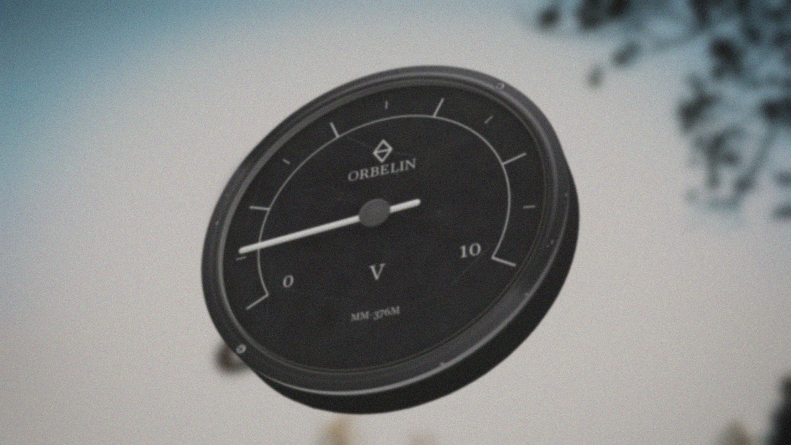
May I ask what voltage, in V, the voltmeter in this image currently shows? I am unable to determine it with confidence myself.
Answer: 1 V
